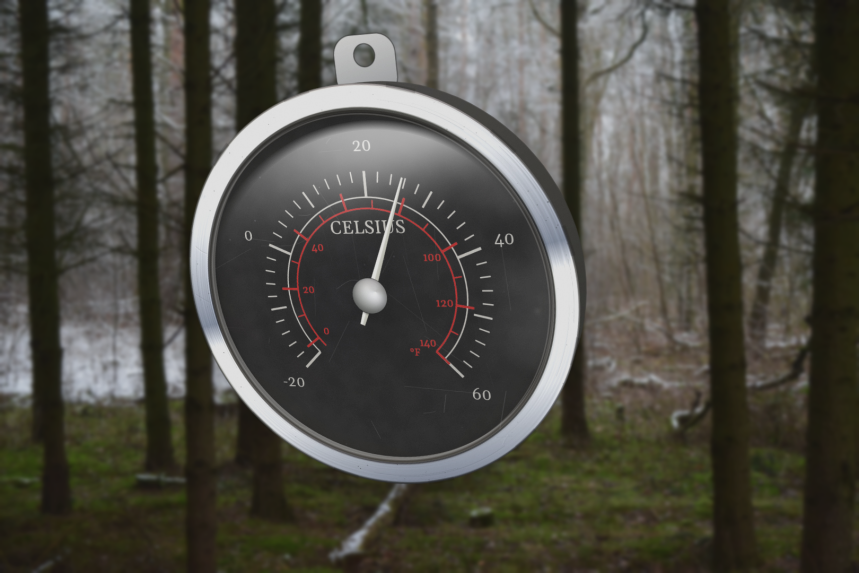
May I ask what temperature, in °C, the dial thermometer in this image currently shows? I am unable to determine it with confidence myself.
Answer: 26 °C
